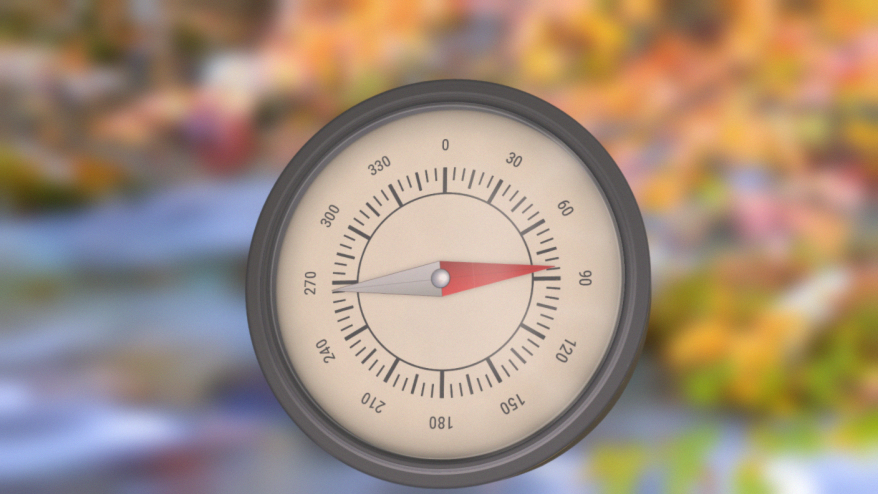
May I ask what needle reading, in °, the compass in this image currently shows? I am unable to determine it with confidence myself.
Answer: 85 °
